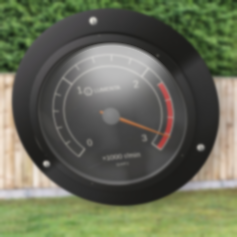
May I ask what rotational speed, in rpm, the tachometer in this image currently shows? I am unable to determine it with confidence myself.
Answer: 2800 rpm
